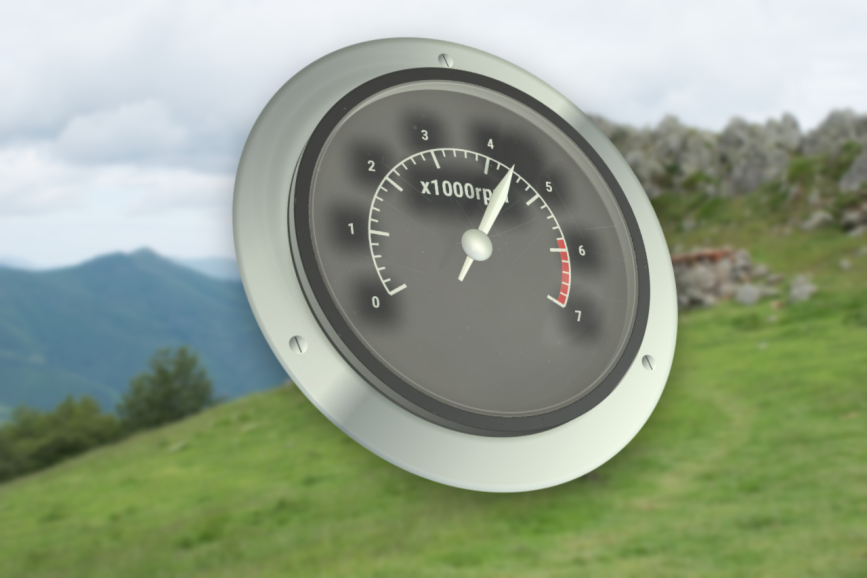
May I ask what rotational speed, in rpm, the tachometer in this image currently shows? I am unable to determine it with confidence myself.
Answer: 4400 rpm
